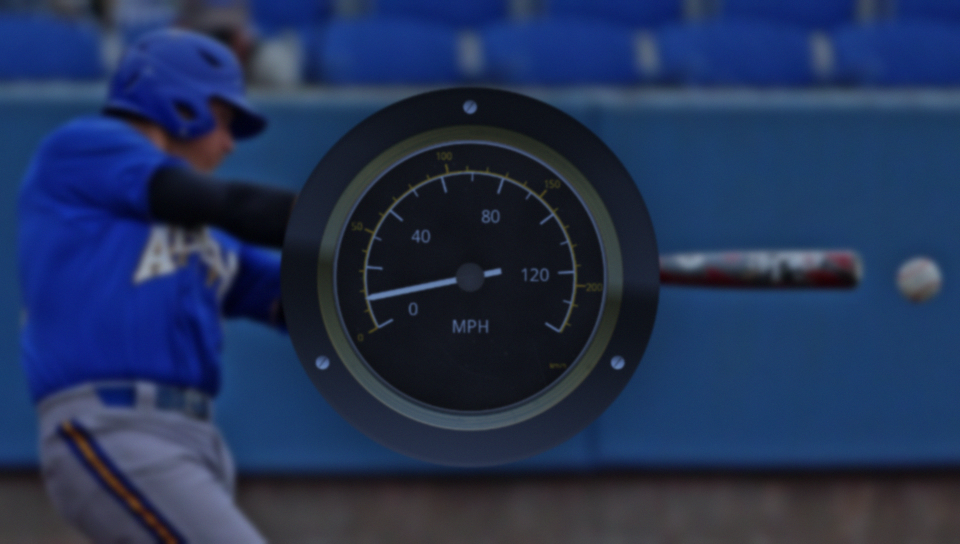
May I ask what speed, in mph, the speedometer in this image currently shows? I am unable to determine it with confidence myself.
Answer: 10 mph
